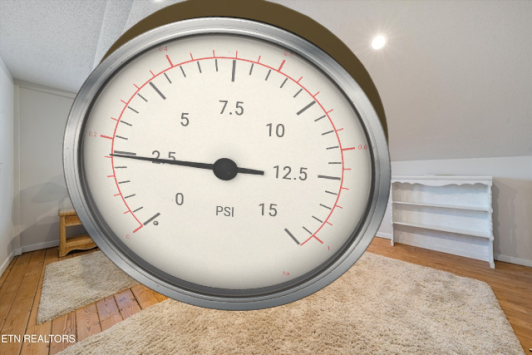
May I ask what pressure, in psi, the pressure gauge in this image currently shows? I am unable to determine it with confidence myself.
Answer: 2.5 psi
